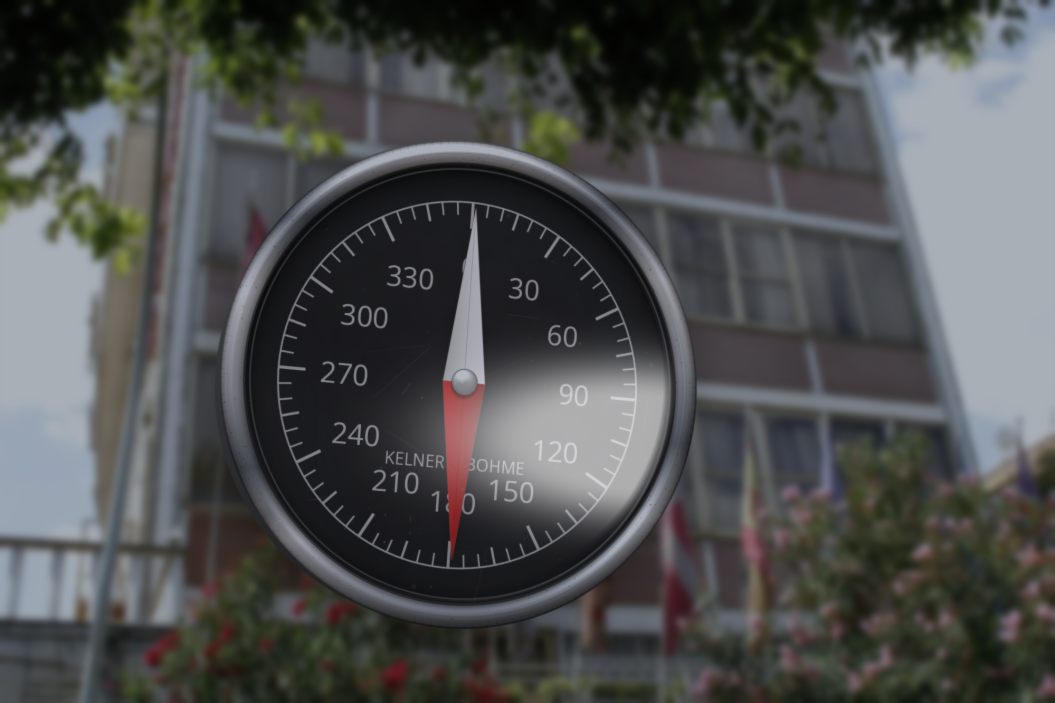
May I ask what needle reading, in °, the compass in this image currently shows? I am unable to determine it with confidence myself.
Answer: 180 °
